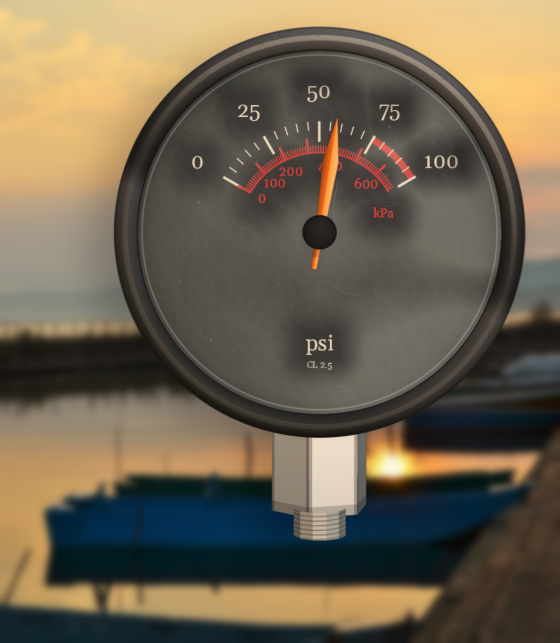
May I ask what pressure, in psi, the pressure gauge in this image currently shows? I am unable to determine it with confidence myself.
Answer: 57.5 psi
